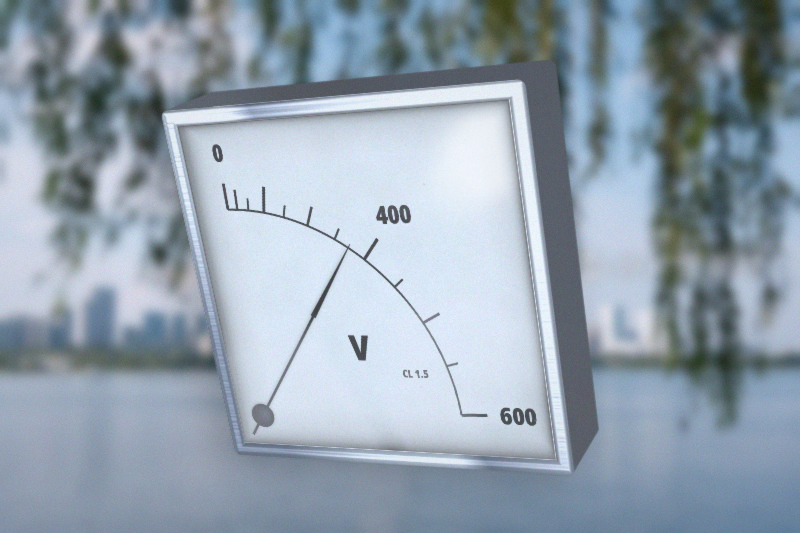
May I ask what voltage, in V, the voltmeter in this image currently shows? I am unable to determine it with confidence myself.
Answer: 375 V
